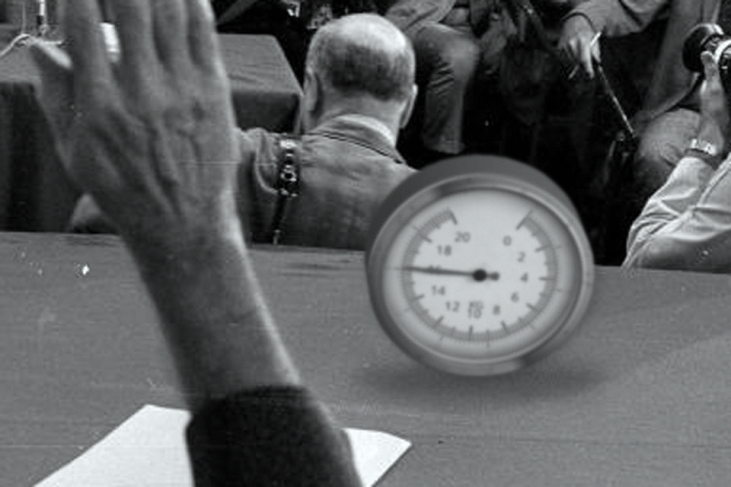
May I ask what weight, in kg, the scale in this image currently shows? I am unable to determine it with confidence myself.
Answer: 16 kg
